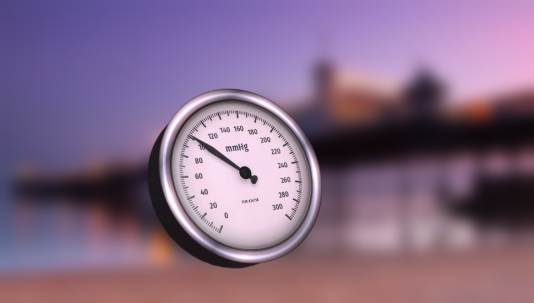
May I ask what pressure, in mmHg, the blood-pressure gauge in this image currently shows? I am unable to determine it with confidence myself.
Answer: 100 mmHg
